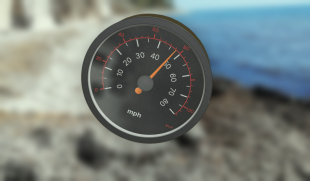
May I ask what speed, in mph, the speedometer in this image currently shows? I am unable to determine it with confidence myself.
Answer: 47.5 mph
